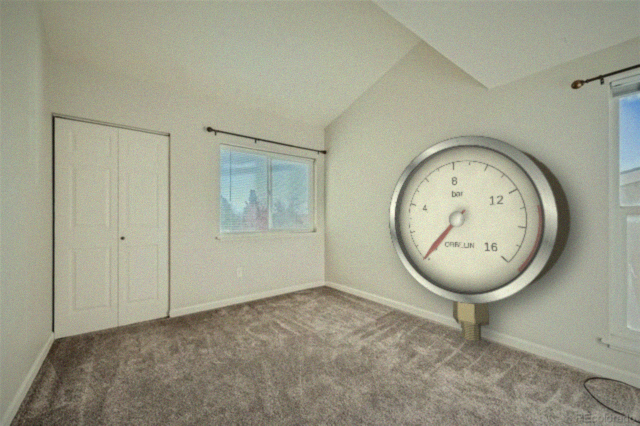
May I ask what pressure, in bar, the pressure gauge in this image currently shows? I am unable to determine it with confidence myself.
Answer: 0 bar
